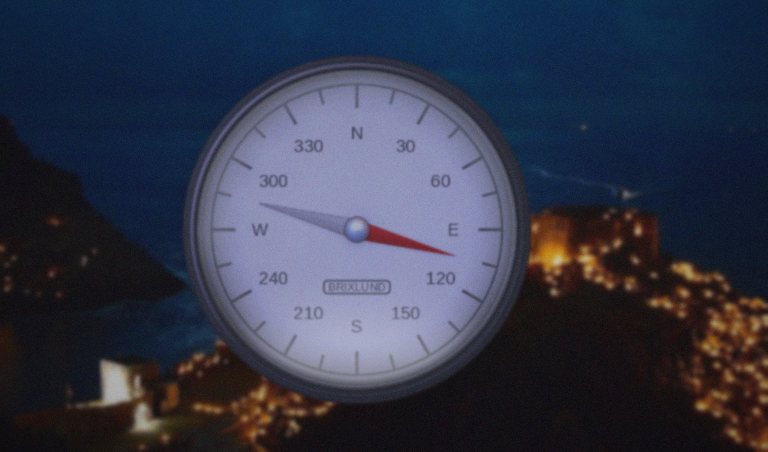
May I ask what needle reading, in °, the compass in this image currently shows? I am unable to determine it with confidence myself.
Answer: 105 °
